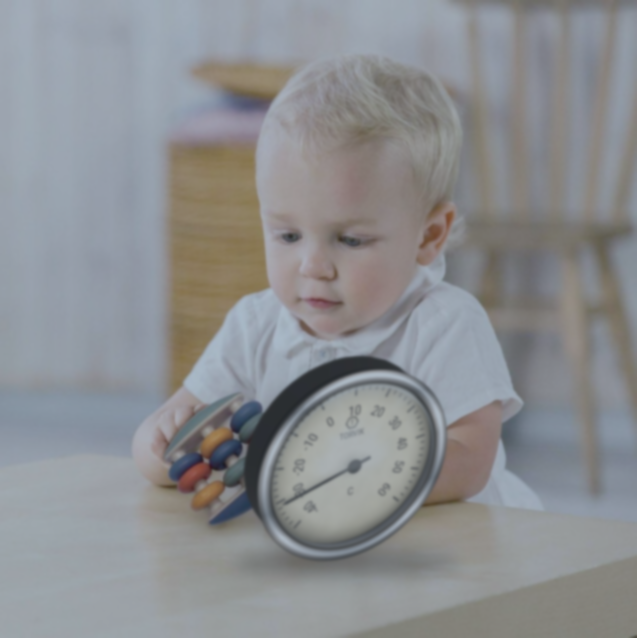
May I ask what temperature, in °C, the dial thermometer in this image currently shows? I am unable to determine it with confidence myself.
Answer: -30 °C
